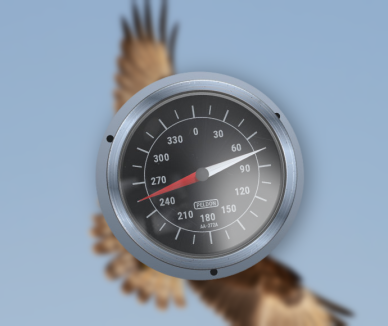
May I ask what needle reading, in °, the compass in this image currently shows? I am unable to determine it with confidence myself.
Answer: 255 °
